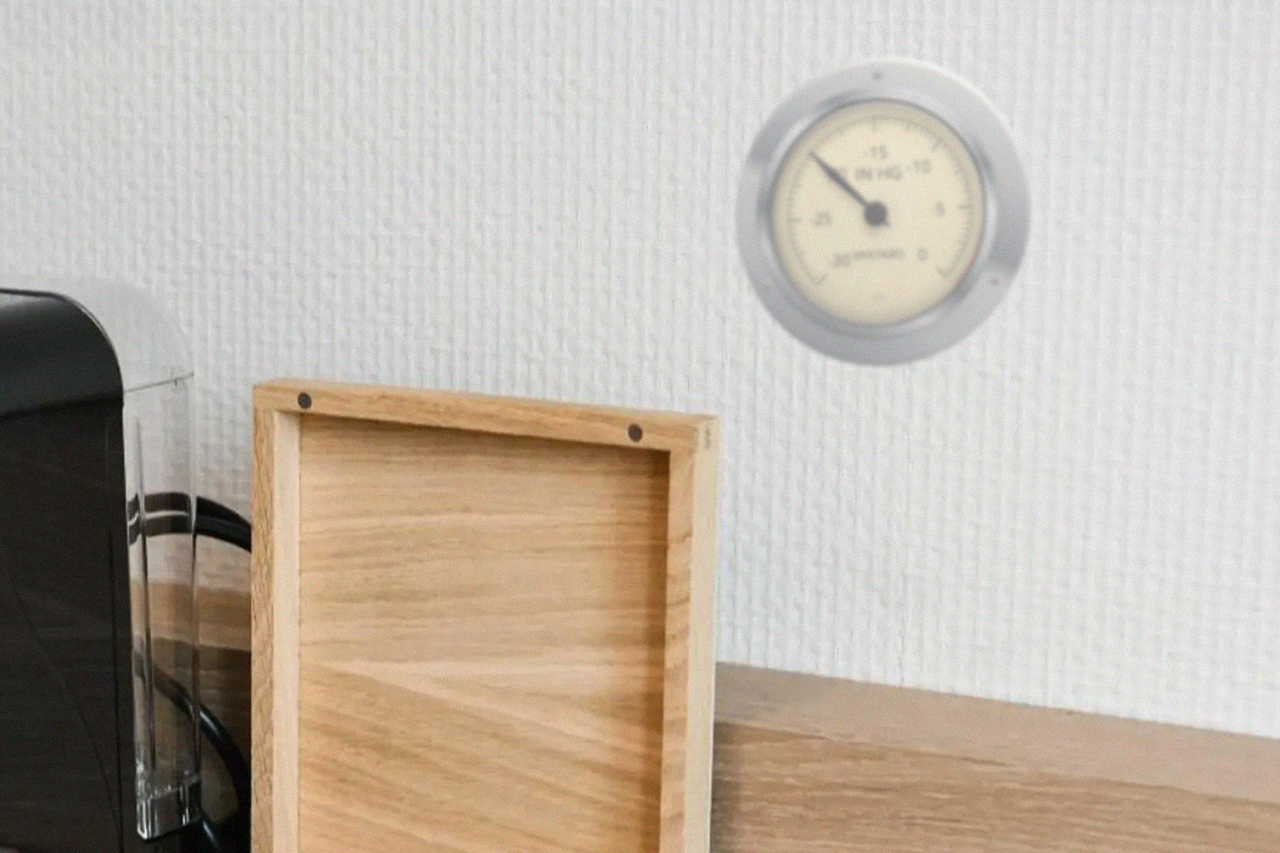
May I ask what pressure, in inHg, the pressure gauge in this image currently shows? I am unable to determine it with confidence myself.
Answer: -20 inHg
